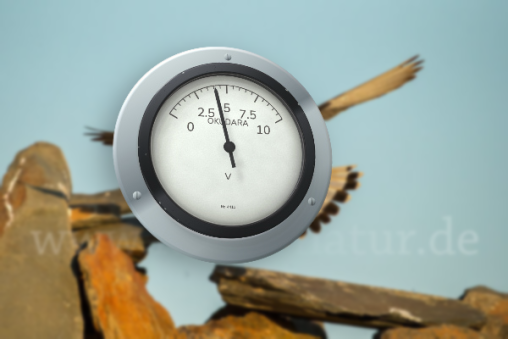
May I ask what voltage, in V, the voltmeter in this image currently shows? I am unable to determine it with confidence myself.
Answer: 4 V
